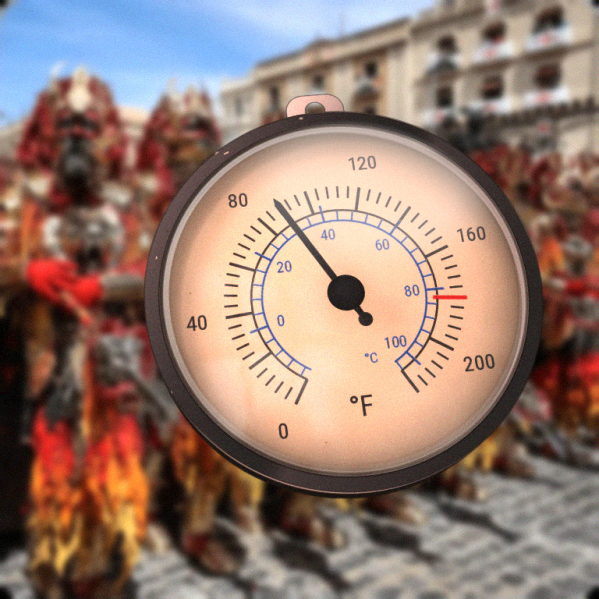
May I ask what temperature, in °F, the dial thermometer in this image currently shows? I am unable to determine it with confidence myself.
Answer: 88 °F
